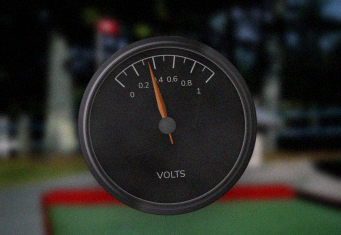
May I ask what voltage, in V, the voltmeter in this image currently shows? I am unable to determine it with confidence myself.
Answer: 0.35 V
